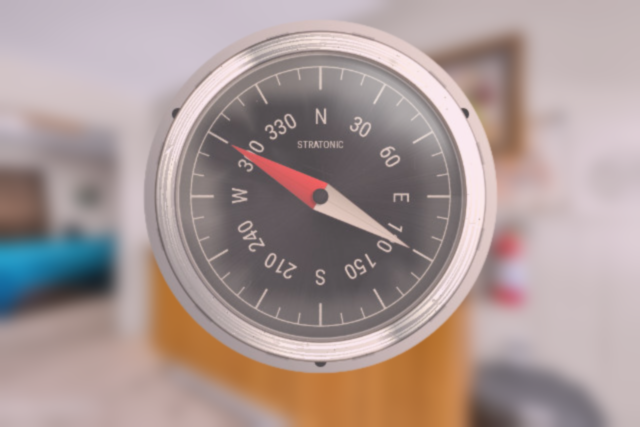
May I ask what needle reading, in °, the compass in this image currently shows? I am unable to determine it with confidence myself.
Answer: 300 °
